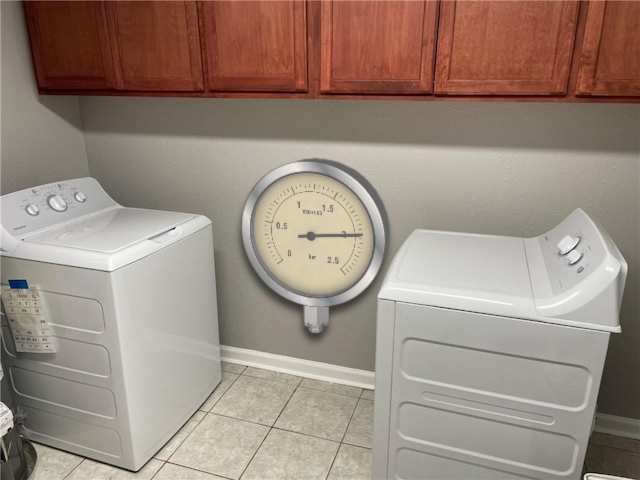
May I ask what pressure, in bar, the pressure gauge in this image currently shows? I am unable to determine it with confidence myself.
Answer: 2 bar
